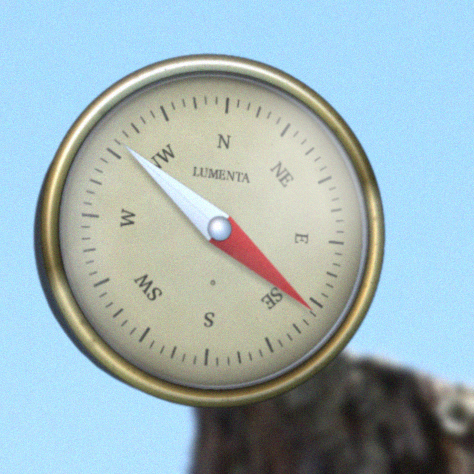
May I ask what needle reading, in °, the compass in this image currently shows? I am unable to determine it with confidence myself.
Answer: 125 °
